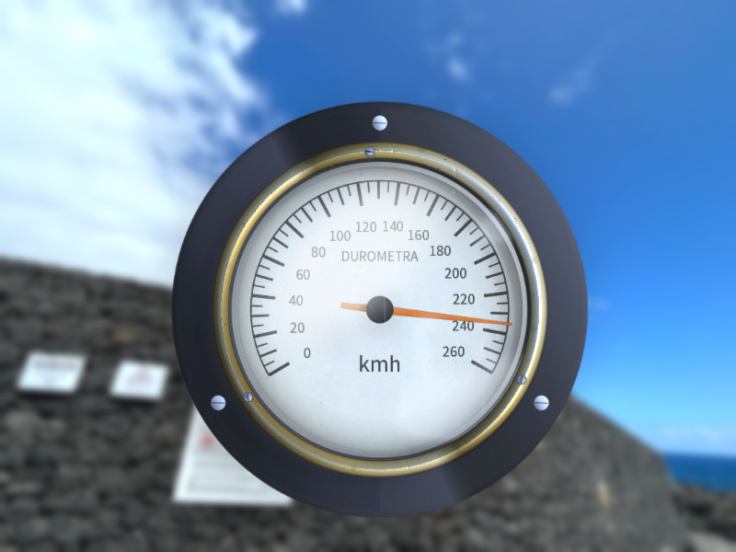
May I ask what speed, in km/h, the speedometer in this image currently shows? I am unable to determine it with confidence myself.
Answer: 235 km/h
